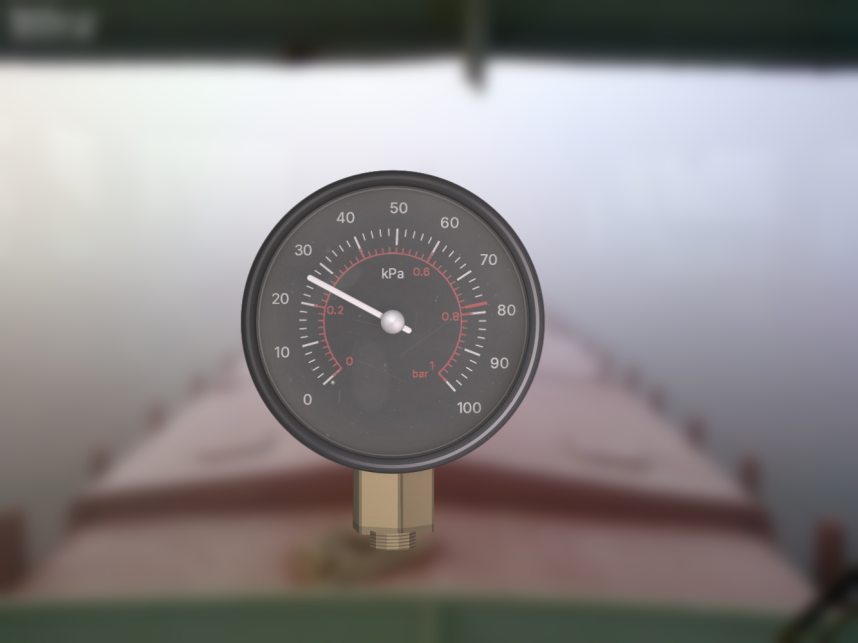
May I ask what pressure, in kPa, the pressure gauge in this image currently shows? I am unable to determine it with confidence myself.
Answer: 26 kPa
